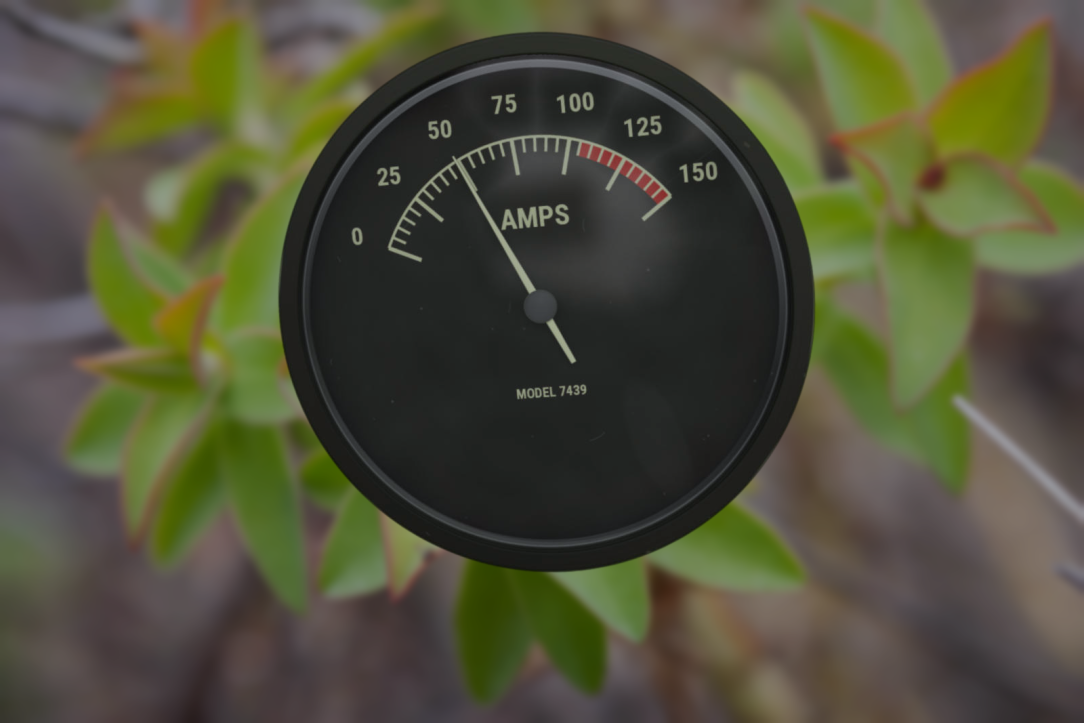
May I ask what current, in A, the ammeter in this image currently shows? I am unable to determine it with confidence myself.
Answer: 50 A
